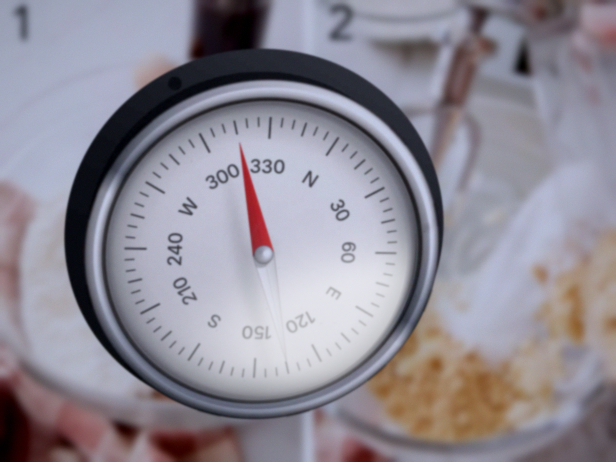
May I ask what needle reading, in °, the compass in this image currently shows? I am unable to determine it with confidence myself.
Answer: 315 °
